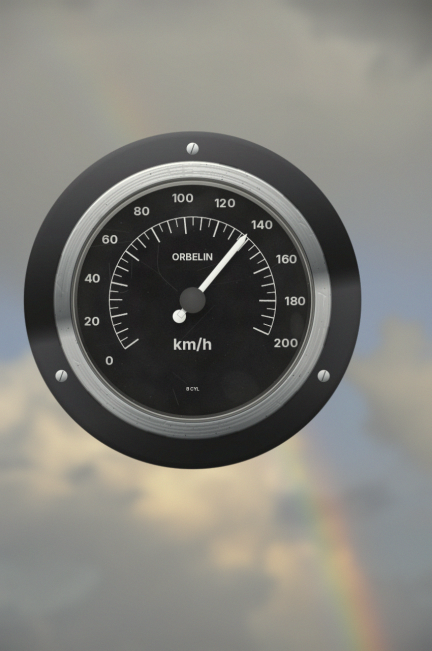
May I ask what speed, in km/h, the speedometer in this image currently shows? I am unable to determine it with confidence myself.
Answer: 137.5 km/h
